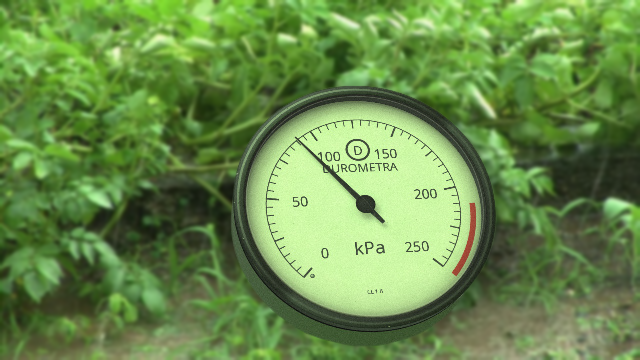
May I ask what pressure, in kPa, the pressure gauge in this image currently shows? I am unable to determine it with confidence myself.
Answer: 90 kPa
